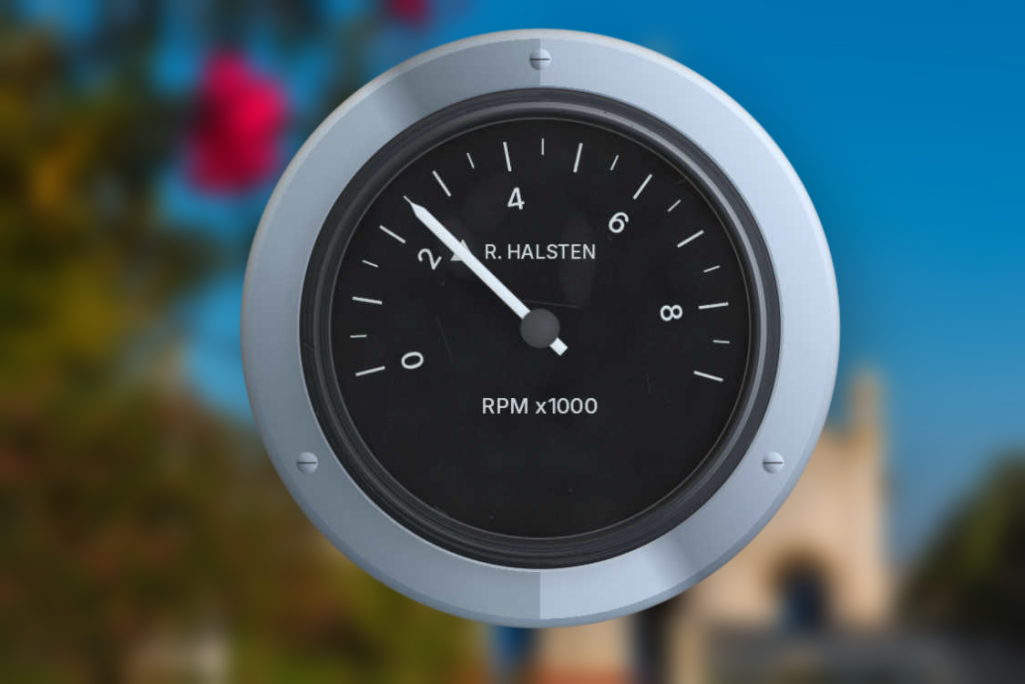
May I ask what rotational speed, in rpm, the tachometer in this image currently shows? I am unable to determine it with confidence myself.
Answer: 2500 rpm
